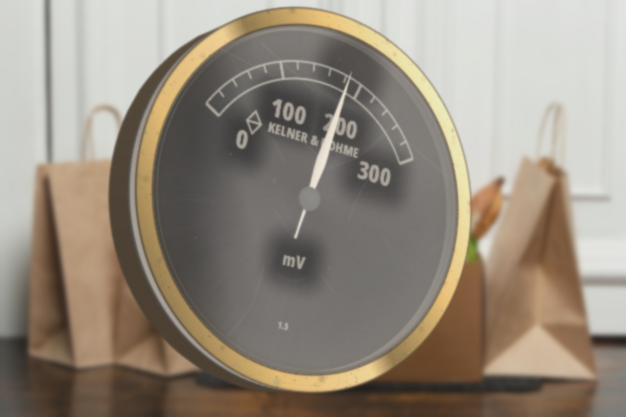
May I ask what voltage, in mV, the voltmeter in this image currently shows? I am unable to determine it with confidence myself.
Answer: 180 mV
